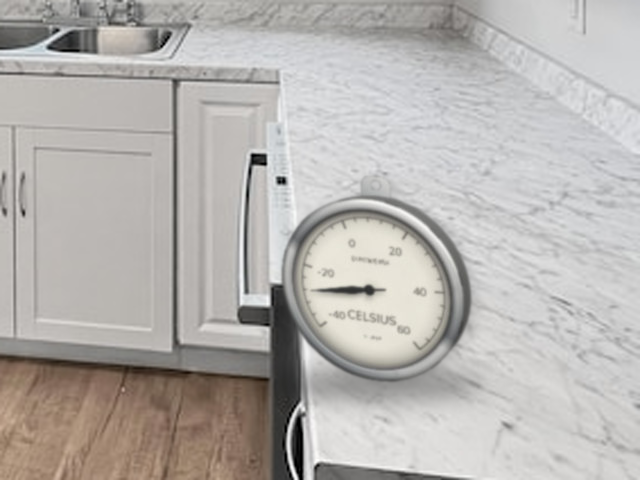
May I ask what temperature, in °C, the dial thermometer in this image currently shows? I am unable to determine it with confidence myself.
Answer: -28 °C
